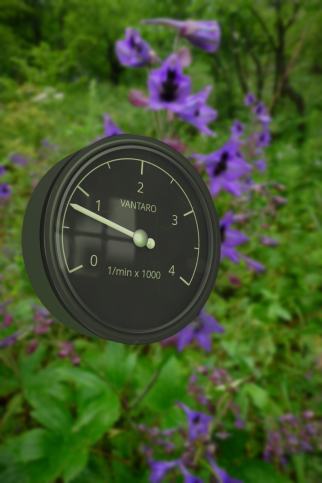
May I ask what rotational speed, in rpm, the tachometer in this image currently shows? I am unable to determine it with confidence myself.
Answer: 750 rpm
